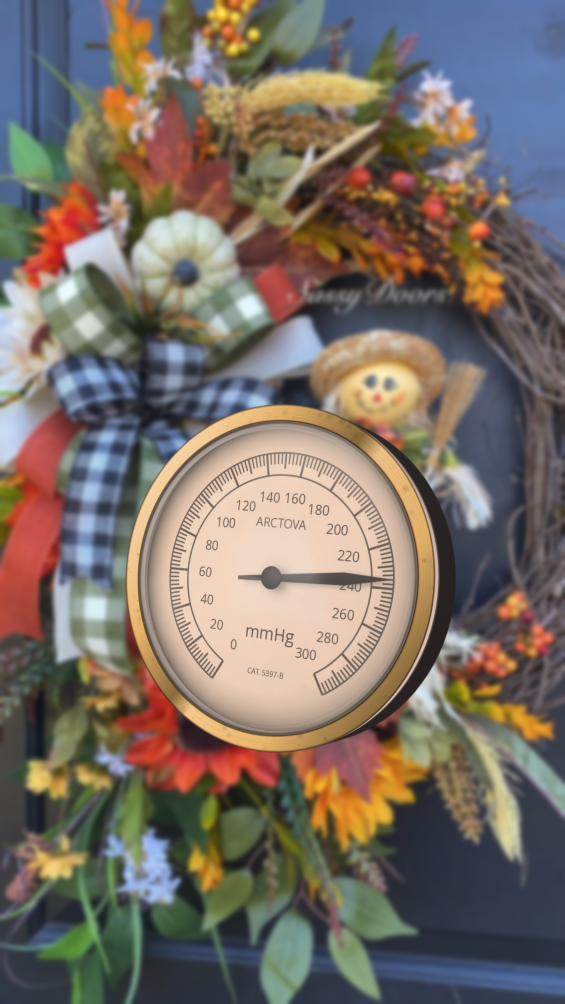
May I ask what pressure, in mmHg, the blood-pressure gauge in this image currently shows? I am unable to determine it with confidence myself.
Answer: 236 mmHg
